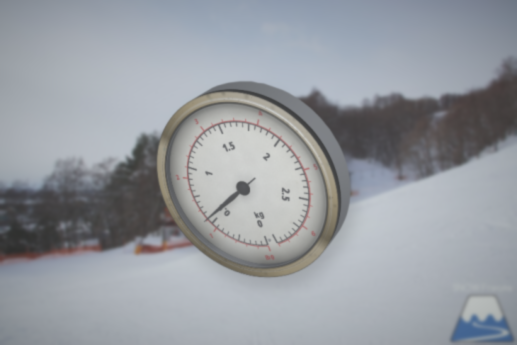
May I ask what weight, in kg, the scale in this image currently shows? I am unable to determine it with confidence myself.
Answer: 0.55 kg
